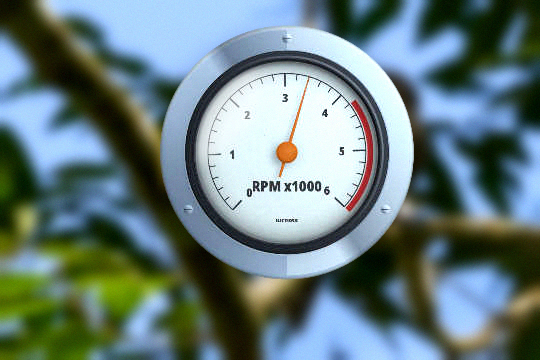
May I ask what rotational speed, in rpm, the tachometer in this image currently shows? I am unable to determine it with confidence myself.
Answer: 3400 rpm
